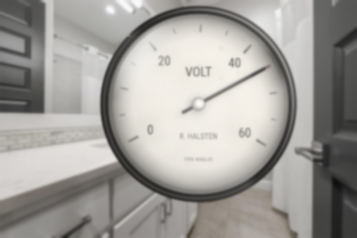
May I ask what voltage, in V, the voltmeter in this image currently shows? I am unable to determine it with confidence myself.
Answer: 45 V
